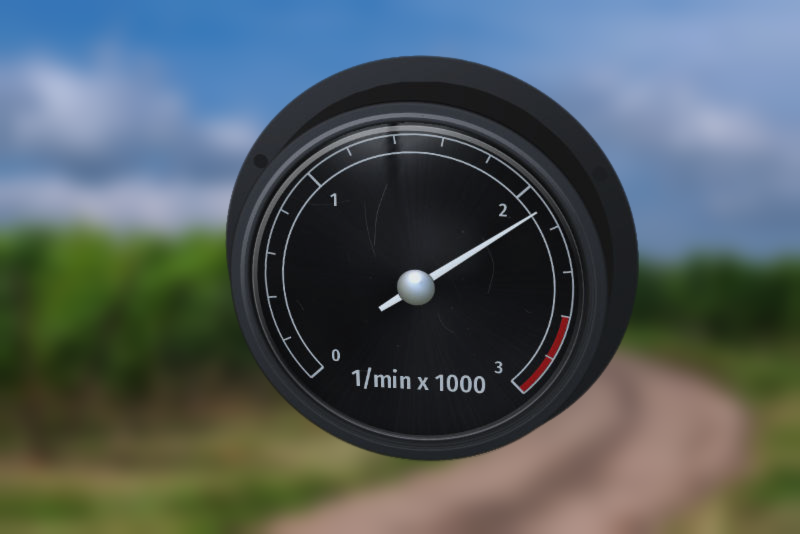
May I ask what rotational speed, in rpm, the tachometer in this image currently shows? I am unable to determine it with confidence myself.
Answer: 2100 rpm
